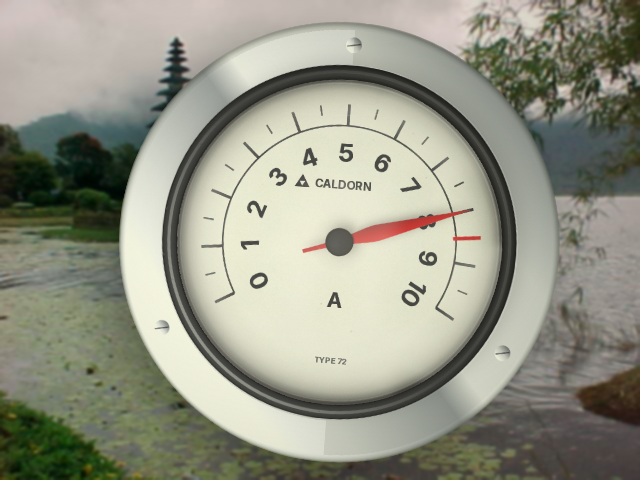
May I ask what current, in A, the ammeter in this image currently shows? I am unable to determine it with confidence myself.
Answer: 8 A
